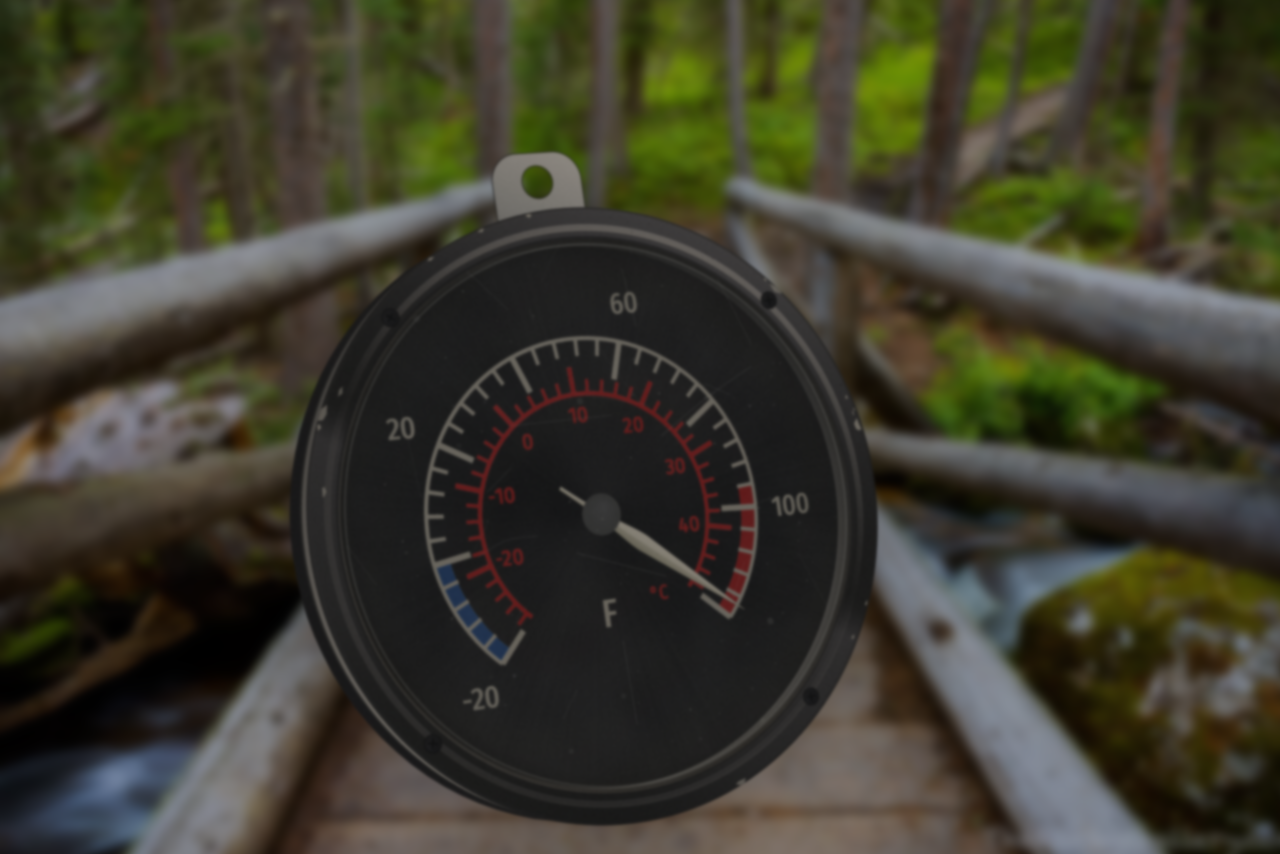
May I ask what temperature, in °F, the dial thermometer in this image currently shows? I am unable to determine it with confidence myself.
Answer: 118 °F
